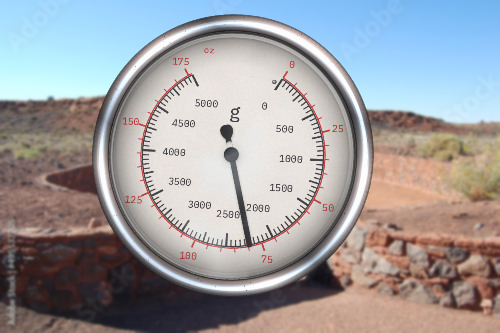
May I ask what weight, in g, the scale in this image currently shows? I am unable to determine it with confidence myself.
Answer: 2250 g
